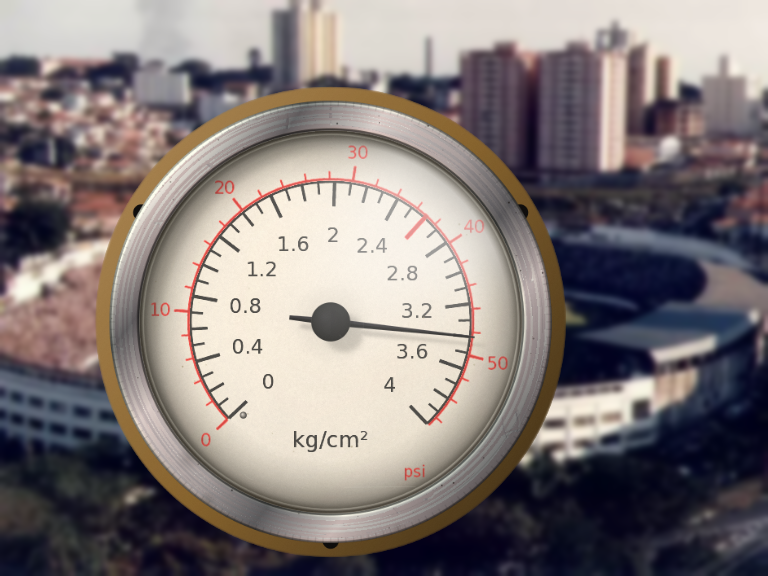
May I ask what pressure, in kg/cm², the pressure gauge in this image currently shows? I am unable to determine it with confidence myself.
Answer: 3.4 kg/cm²
